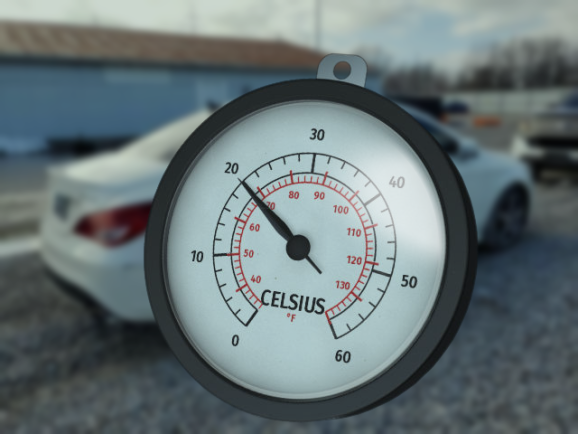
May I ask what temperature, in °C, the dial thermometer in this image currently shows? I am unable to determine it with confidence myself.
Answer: 20 °C
